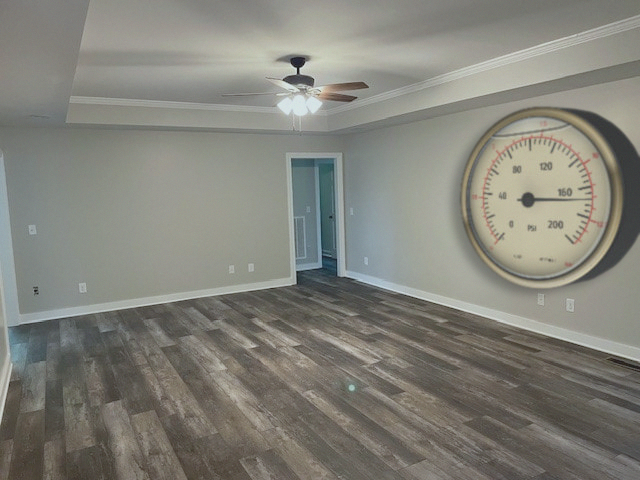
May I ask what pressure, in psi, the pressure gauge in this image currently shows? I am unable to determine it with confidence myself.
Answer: 168 psi
